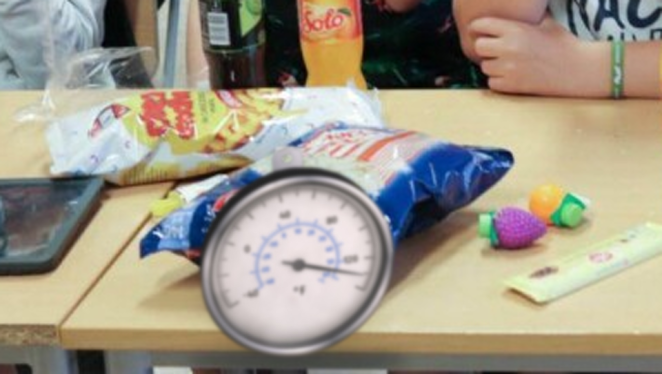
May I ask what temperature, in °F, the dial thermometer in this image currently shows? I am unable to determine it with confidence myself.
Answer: 130 °F
